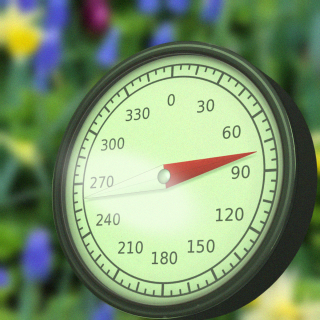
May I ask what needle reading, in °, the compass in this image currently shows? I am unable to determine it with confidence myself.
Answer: 80 °
